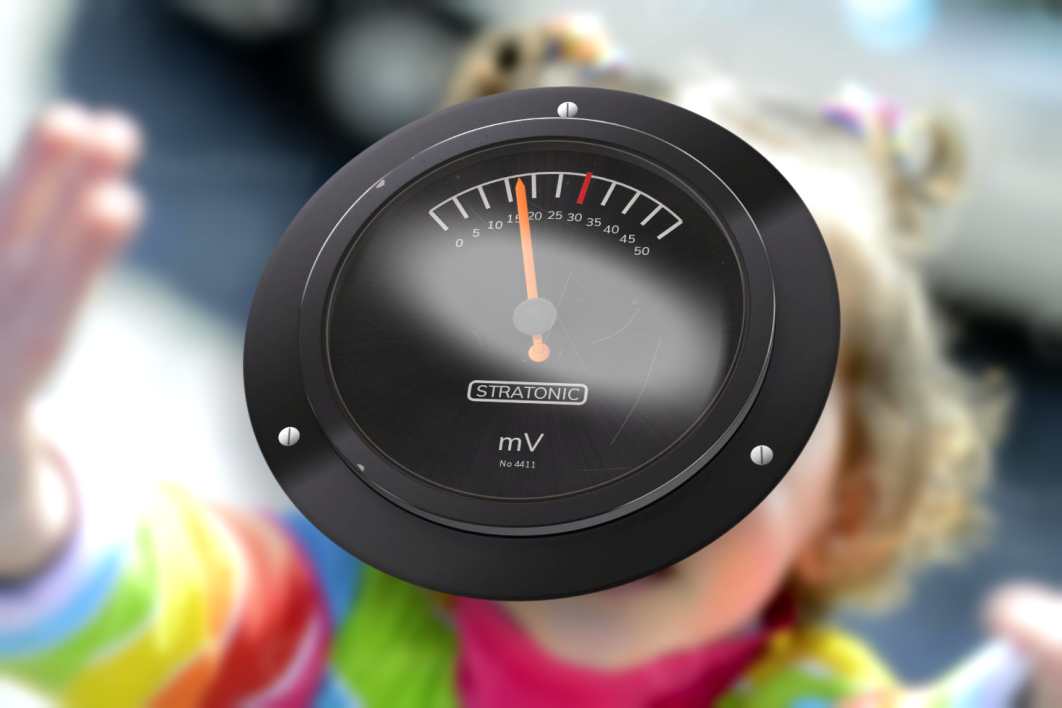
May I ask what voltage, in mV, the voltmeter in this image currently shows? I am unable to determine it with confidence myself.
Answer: 17.5 mV
